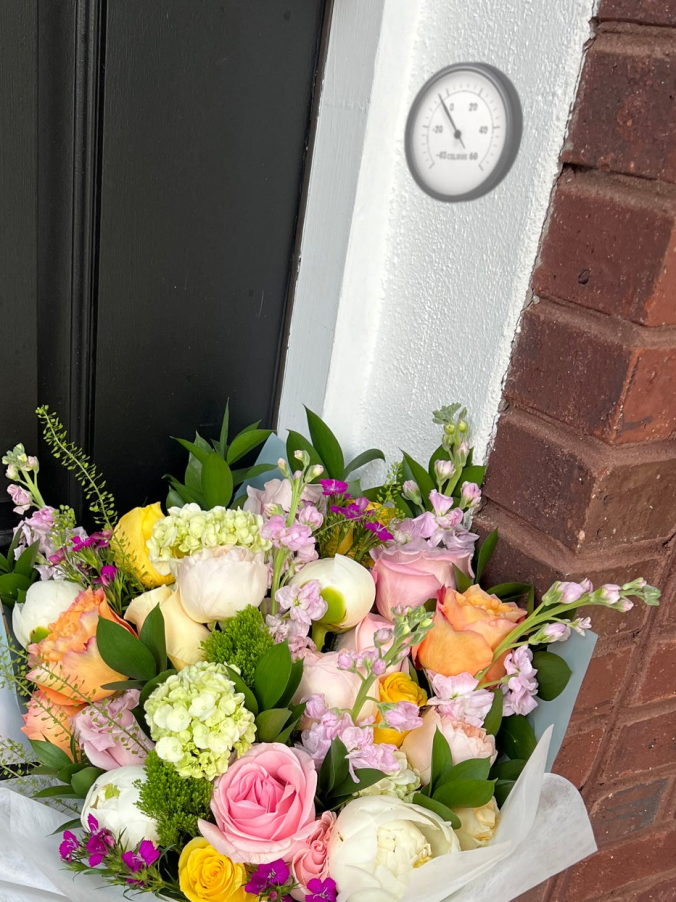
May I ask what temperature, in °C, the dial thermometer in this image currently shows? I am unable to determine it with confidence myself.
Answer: -4 °C
